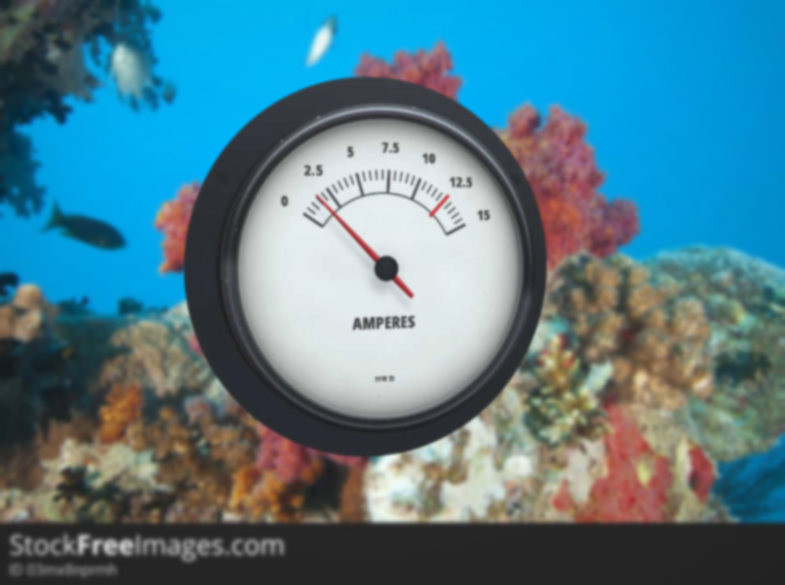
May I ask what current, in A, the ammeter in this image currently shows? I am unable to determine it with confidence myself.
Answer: 1.5 A
